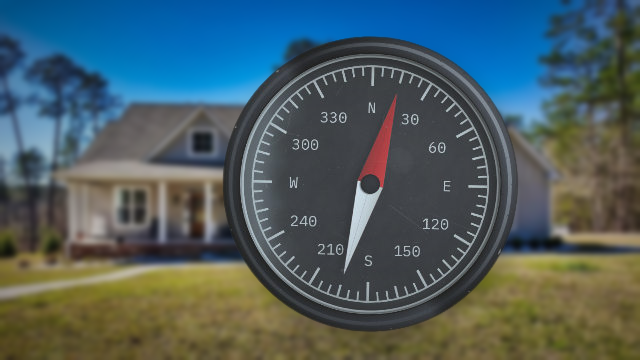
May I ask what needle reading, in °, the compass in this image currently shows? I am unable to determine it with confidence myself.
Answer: 15 °
